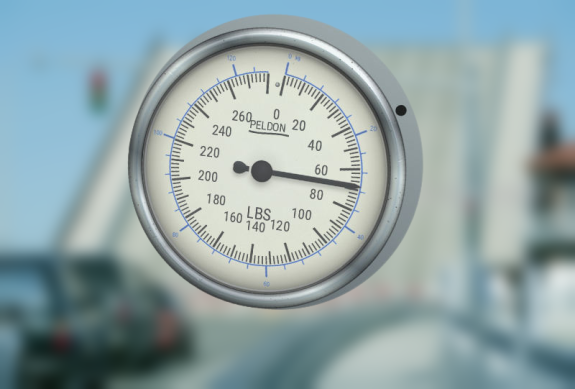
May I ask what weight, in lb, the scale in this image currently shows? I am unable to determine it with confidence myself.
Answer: 68 lb
